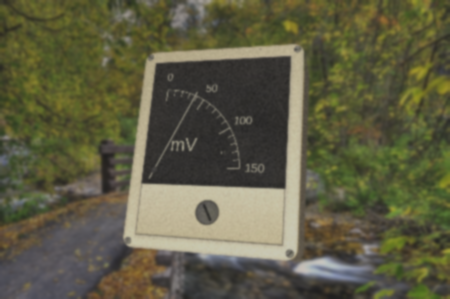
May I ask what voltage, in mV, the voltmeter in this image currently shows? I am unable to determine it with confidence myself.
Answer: 40 mV
